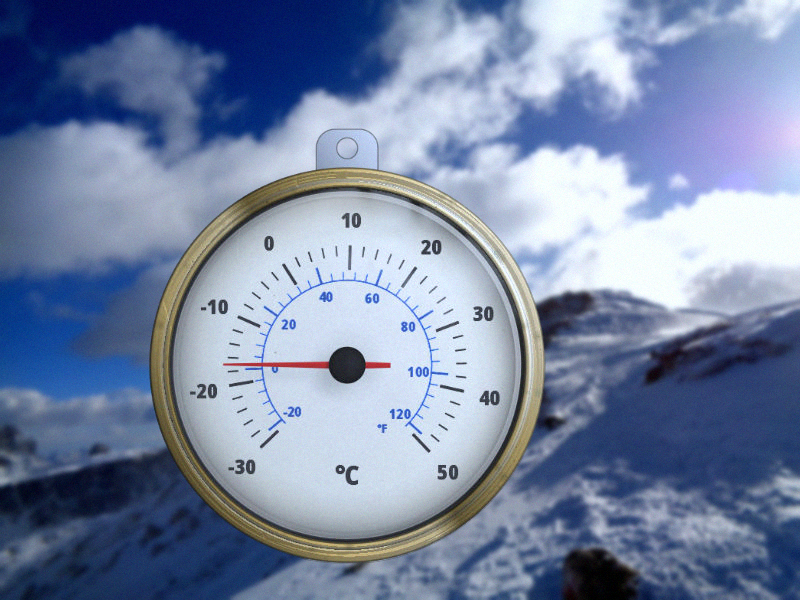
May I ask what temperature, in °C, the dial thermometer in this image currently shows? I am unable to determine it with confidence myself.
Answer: -17 °C
